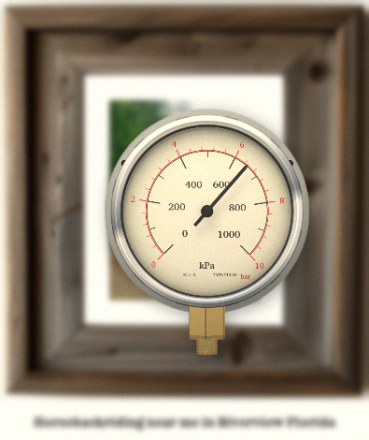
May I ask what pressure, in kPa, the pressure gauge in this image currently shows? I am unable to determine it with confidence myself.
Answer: 650 kPa
